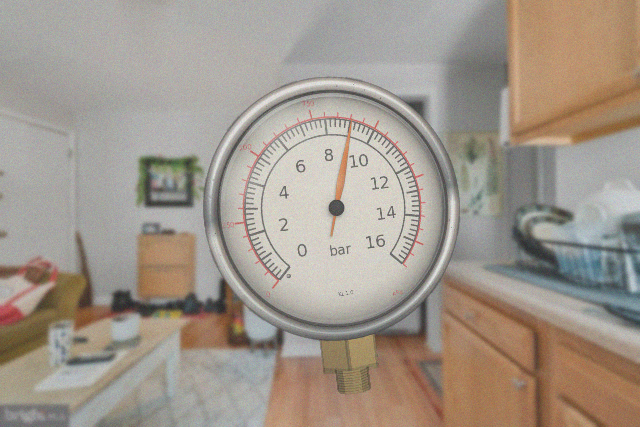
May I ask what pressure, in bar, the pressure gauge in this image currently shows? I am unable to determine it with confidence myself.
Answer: 9 bar
